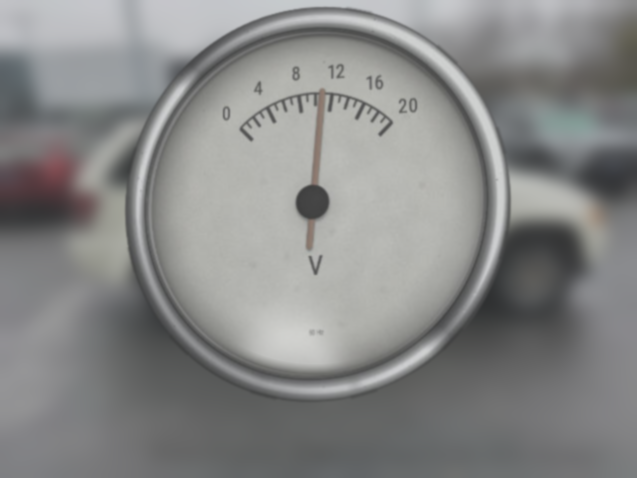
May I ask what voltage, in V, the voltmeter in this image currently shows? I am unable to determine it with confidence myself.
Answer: 11 V
